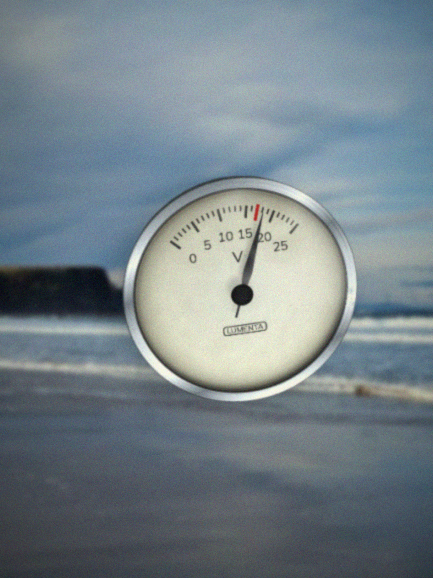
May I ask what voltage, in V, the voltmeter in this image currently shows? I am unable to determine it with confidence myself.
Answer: 18 V
